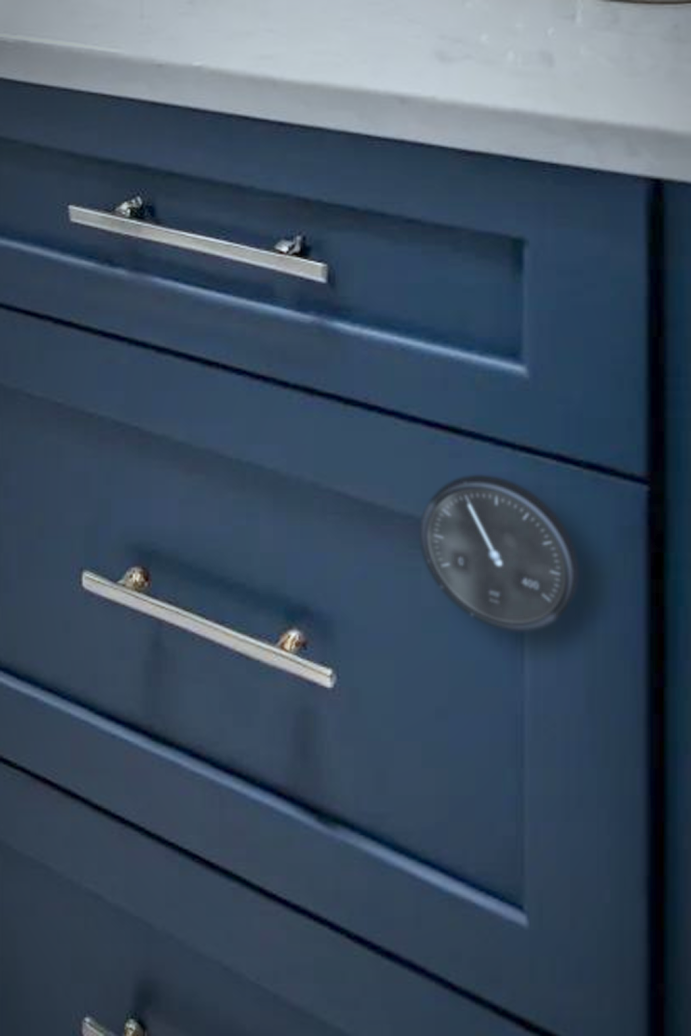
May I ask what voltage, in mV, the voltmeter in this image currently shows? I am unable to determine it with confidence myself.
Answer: 150 mV
